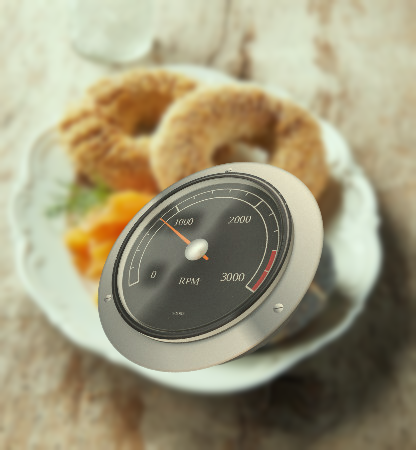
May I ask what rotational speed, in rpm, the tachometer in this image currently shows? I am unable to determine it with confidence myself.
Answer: 800 rpm
